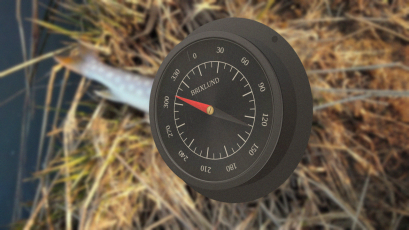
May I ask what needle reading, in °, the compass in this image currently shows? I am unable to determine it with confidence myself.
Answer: 310 °
